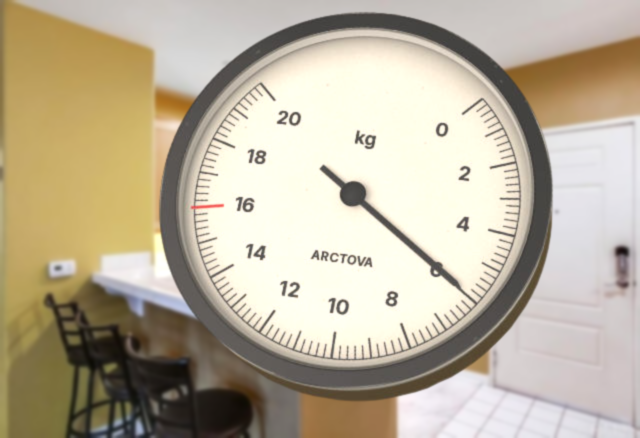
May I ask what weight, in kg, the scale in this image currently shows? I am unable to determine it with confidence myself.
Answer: 6 kg
